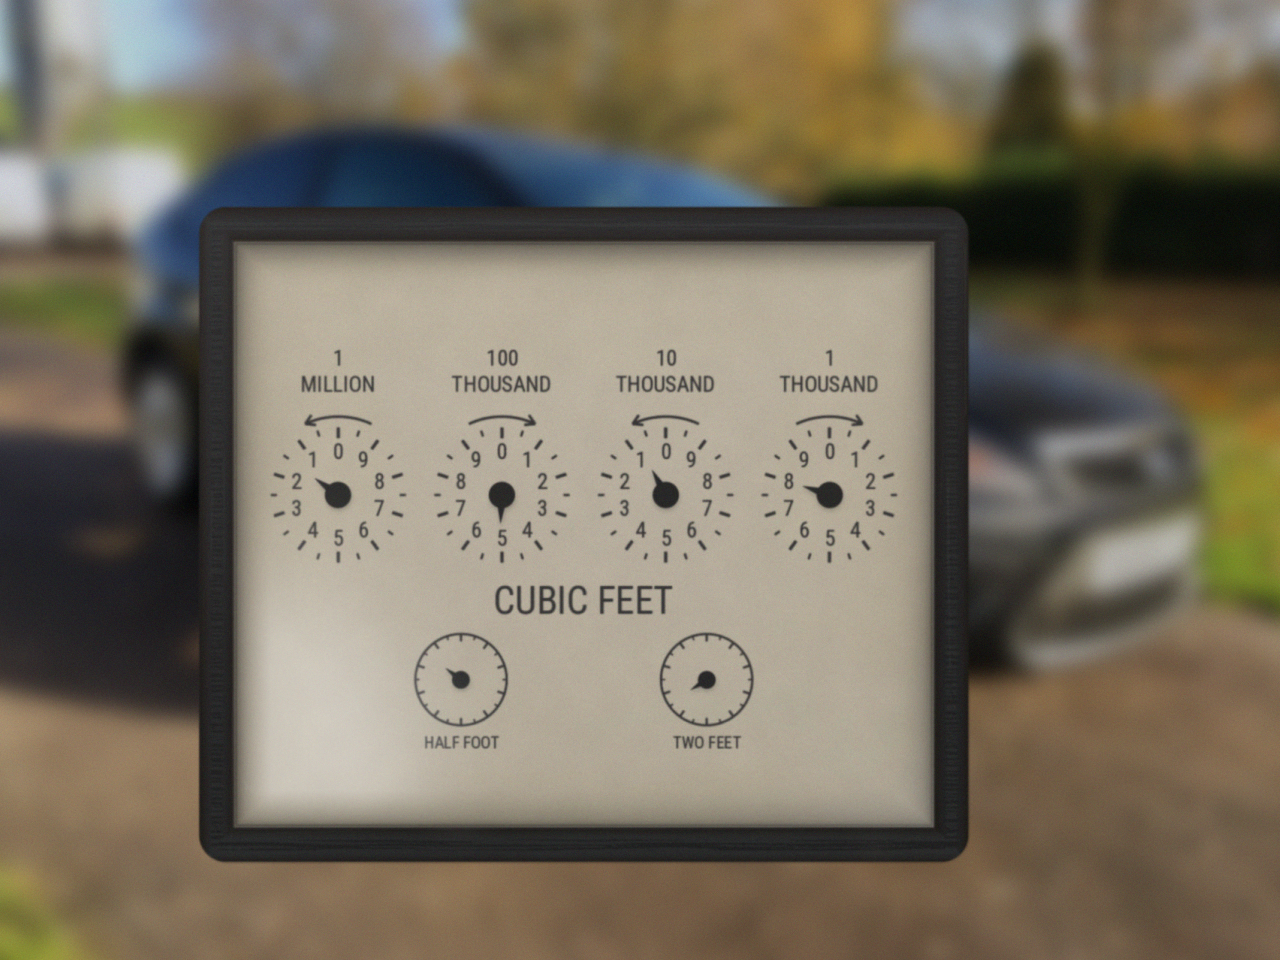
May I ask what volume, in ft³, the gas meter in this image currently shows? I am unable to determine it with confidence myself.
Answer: 150800 ft³
